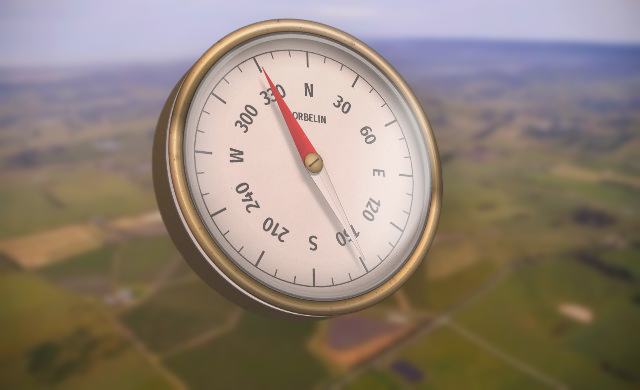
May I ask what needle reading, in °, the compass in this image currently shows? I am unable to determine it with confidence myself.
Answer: 330 °
